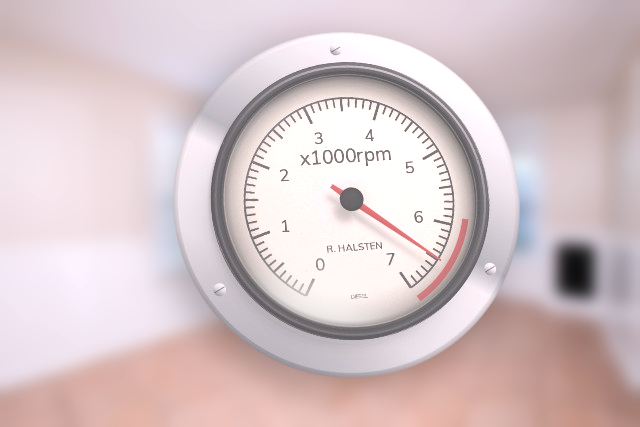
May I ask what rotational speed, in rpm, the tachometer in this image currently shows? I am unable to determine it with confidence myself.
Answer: 6500 rpm
